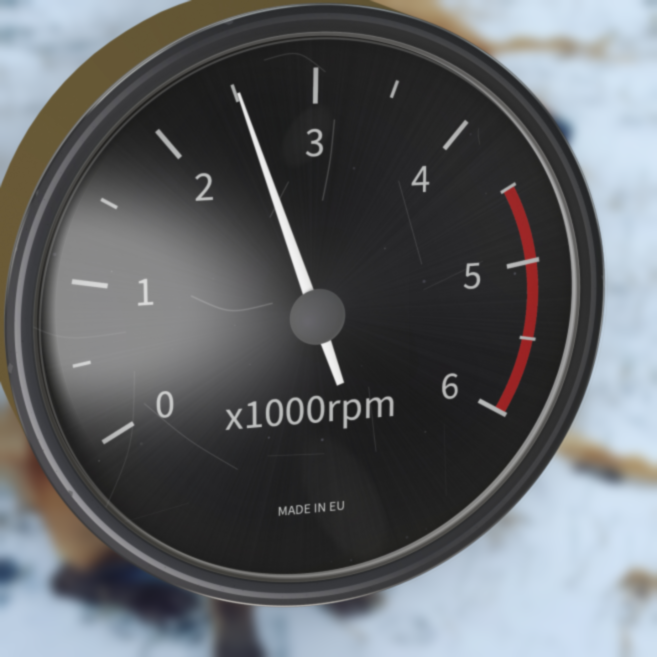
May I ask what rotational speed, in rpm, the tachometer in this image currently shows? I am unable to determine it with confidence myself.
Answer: 2500 rpm
